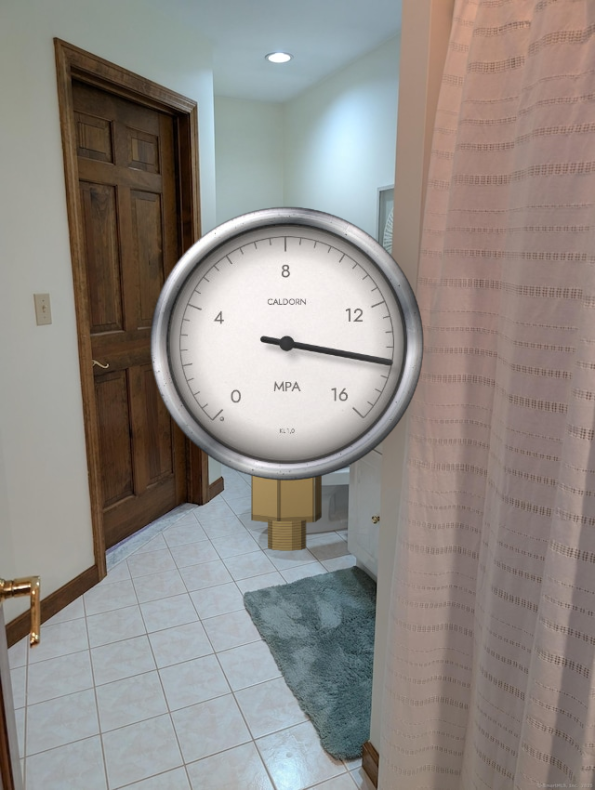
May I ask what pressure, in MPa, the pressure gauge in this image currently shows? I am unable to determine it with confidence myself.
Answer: 14 MPa
